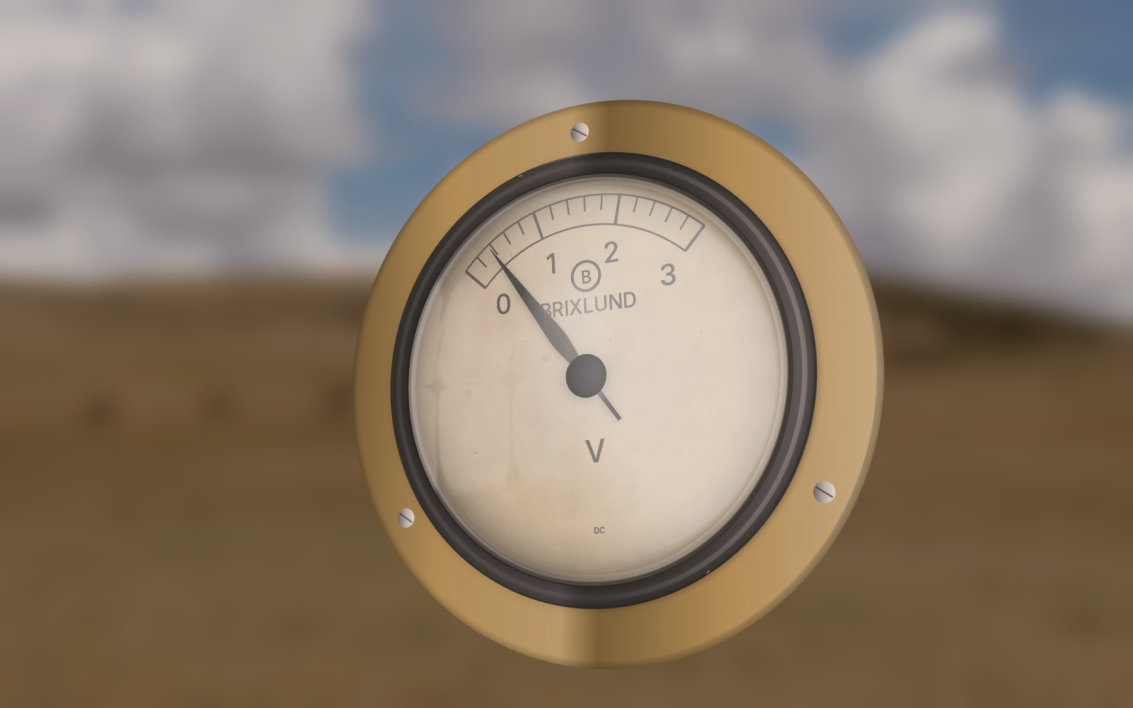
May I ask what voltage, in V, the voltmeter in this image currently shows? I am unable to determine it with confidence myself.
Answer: 0.4 V
